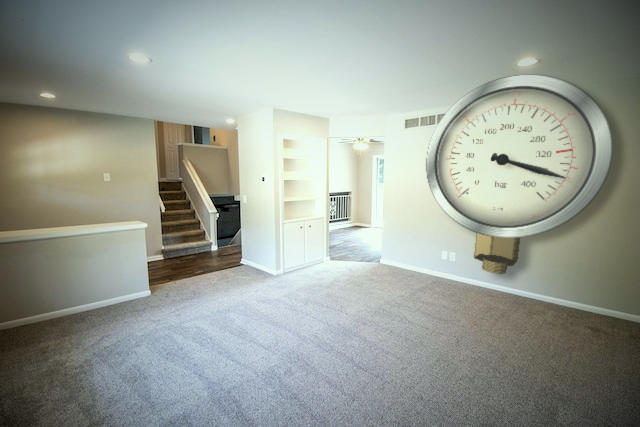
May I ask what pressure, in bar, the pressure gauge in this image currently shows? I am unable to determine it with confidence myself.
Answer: 360 bar
